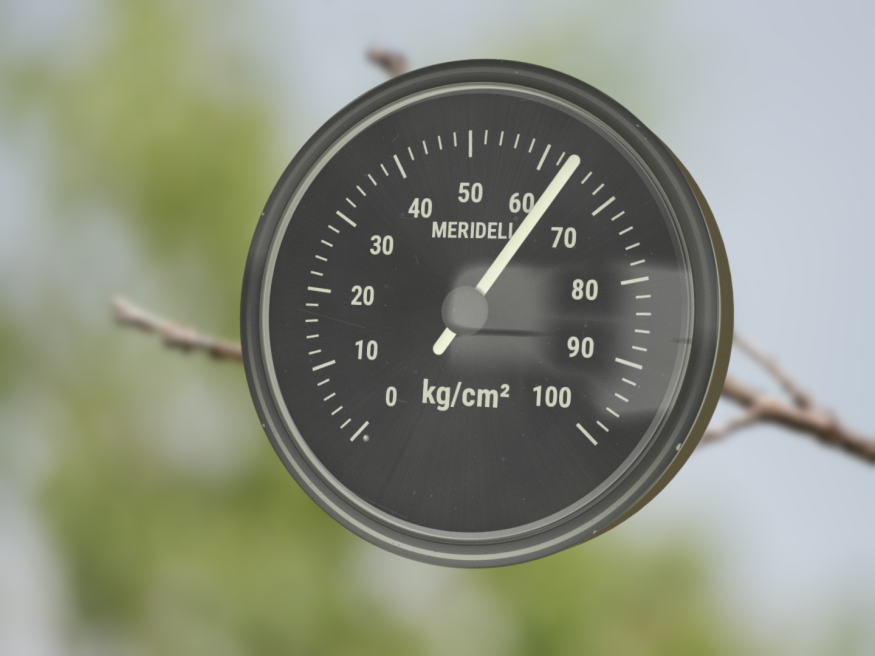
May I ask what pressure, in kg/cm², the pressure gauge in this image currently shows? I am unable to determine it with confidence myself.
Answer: 64 kg/cm²
